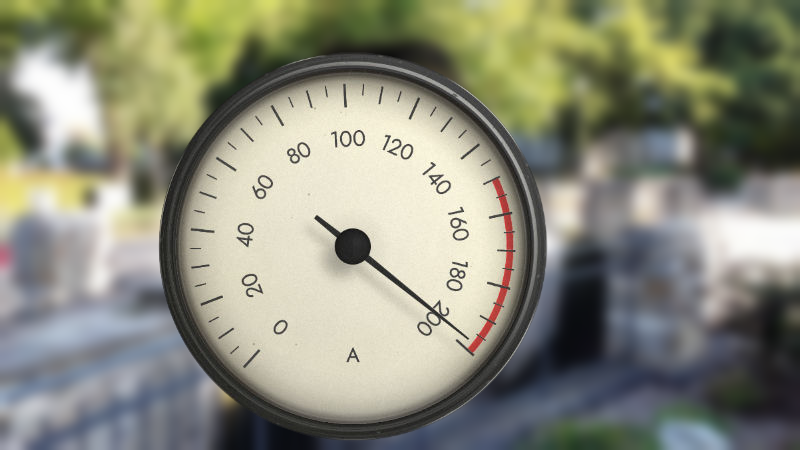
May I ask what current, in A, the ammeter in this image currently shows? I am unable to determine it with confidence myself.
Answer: 197.5 A
